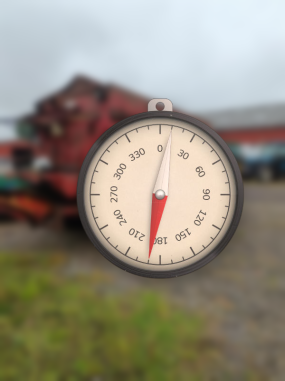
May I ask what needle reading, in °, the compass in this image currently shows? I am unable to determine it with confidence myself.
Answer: 190 °
